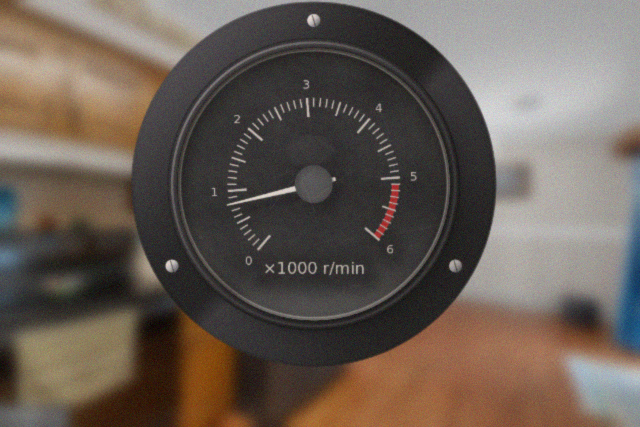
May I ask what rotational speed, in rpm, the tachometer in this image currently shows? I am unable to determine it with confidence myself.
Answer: 800 rpm
